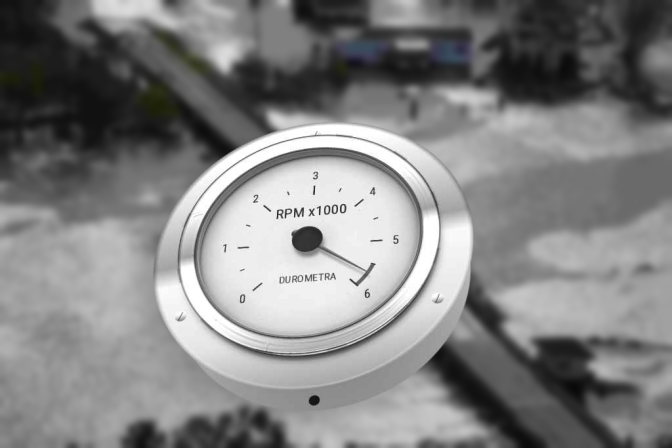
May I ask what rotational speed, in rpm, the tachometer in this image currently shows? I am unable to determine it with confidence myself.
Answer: 5750 rpm
